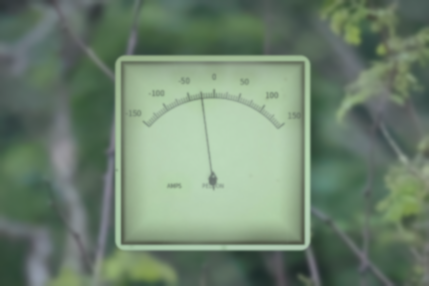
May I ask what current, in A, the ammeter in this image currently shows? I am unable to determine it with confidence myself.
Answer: -25 A
